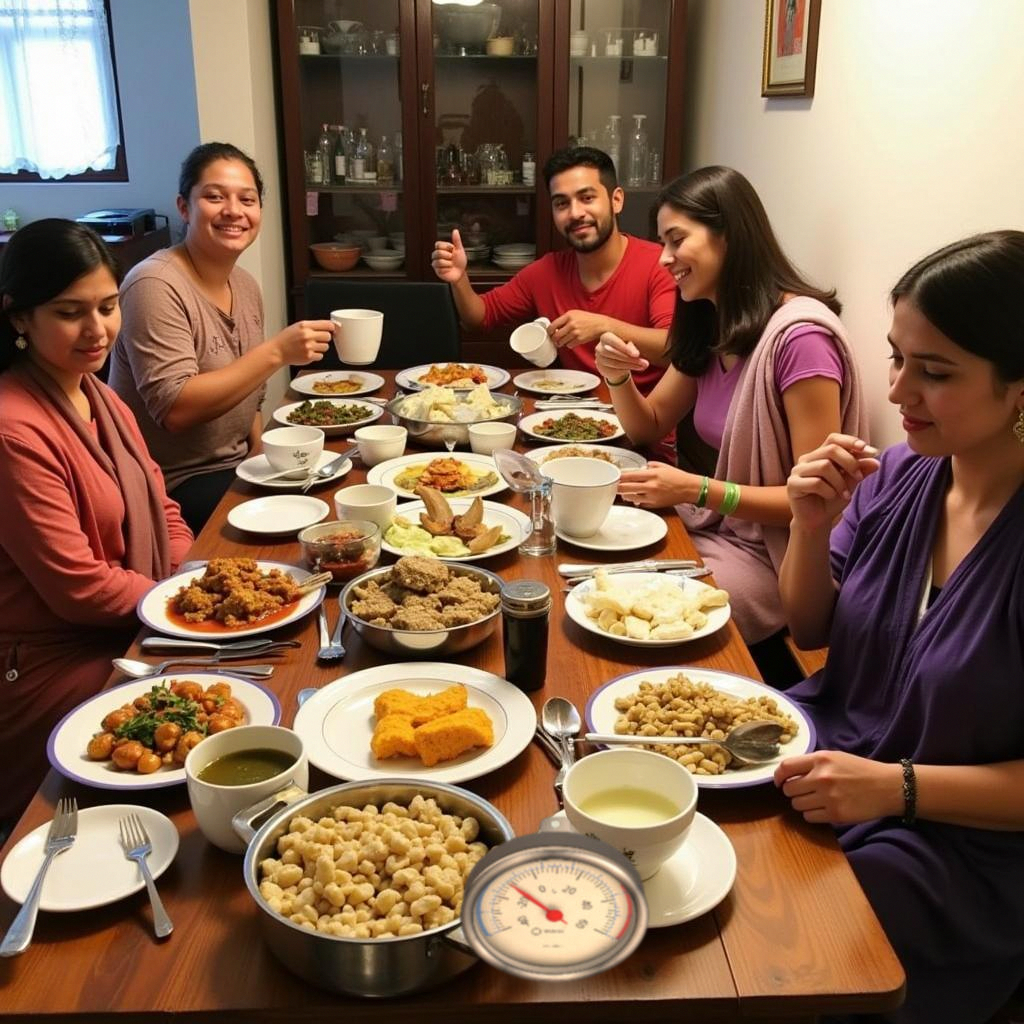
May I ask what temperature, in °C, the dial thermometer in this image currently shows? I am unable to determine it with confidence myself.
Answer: -10 °C
